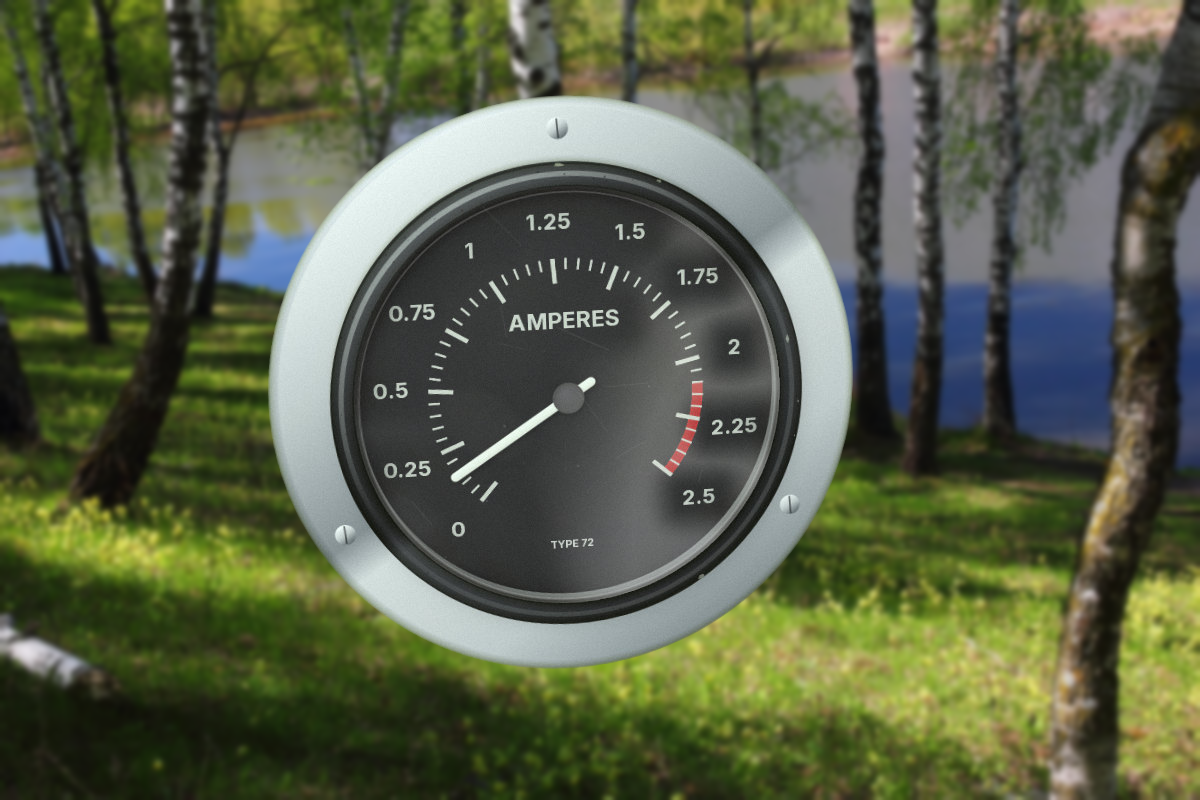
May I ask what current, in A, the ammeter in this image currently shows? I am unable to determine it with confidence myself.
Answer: 0.15 A
